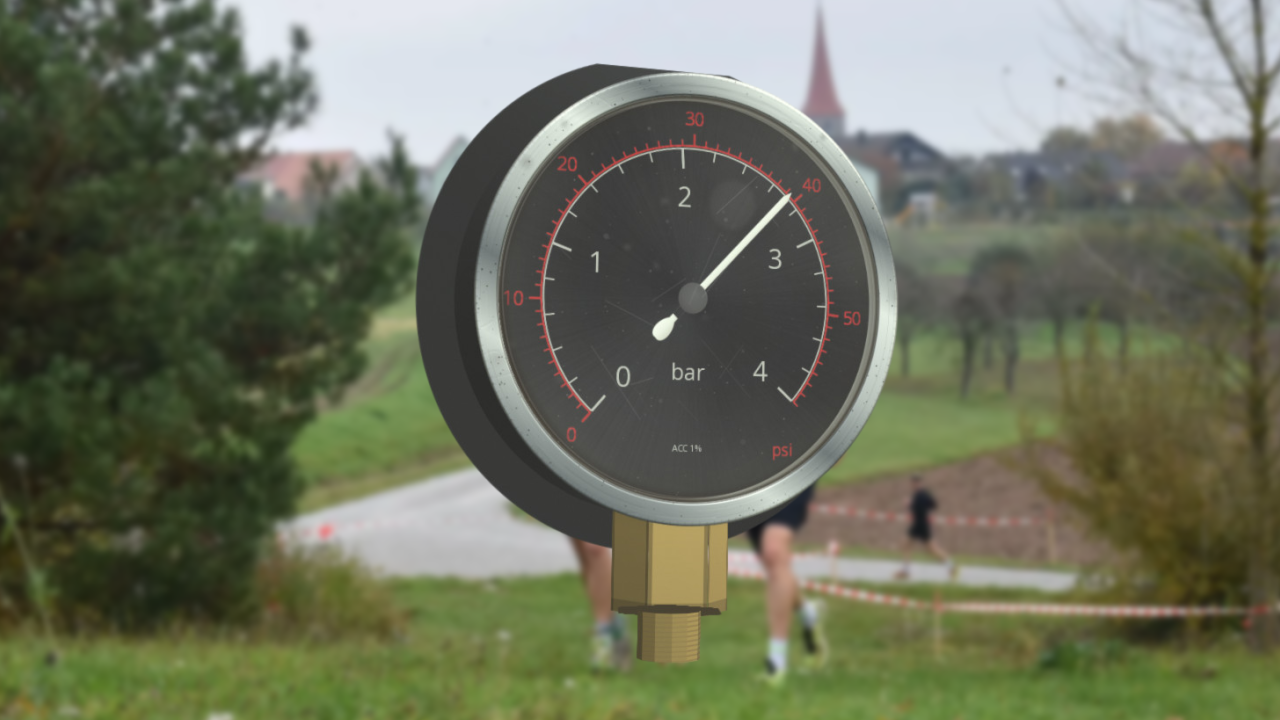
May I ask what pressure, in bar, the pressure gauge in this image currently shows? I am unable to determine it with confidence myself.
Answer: 2.7 bar
